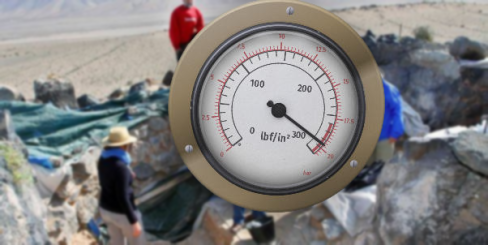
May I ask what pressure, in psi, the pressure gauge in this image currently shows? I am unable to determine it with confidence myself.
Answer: 285 psi
